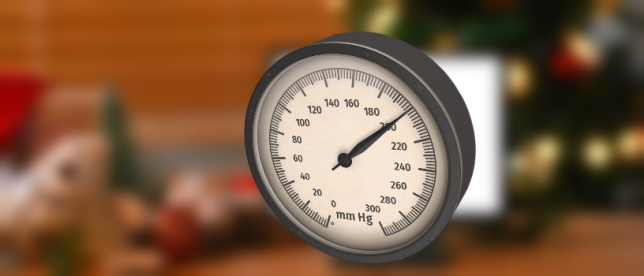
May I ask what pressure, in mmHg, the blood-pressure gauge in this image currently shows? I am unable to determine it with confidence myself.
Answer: 200 mmHg
